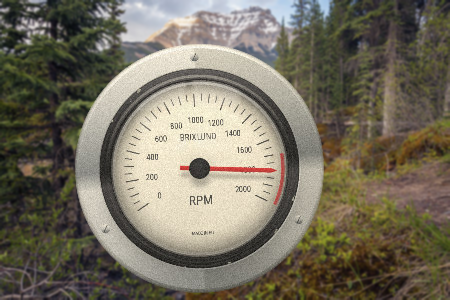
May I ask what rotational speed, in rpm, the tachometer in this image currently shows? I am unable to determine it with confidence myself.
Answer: 1800 rpm
